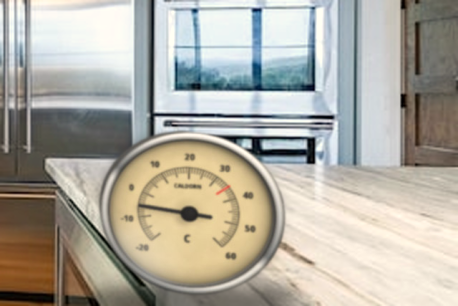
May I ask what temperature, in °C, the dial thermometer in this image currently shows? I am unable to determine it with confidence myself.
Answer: -5 °C
